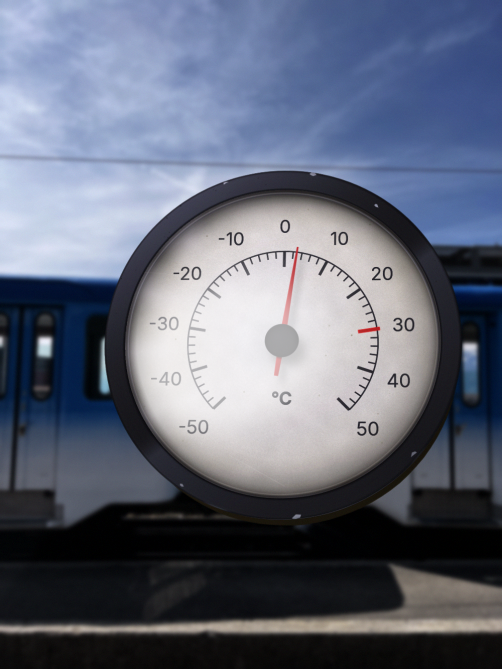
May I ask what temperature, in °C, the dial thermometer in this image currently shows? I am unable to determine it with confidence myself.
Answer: 3 °C
